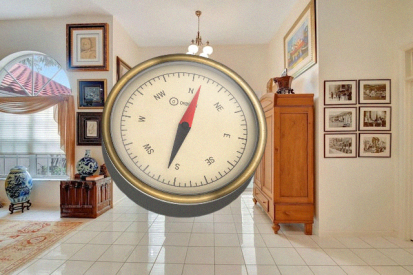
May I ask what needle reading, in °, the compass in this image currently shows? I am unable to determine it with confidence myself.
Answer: 10 °
